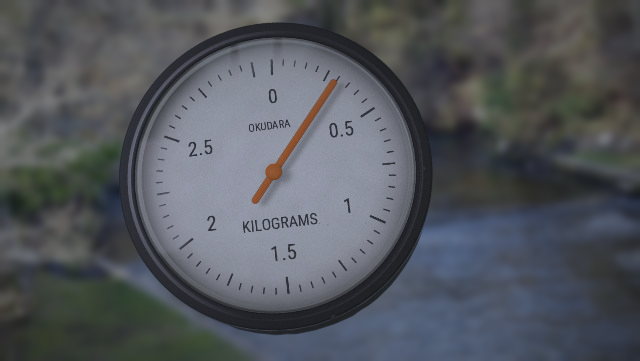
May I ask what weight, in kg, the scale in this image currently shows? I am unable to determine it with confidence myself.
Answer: 0.3 kg
